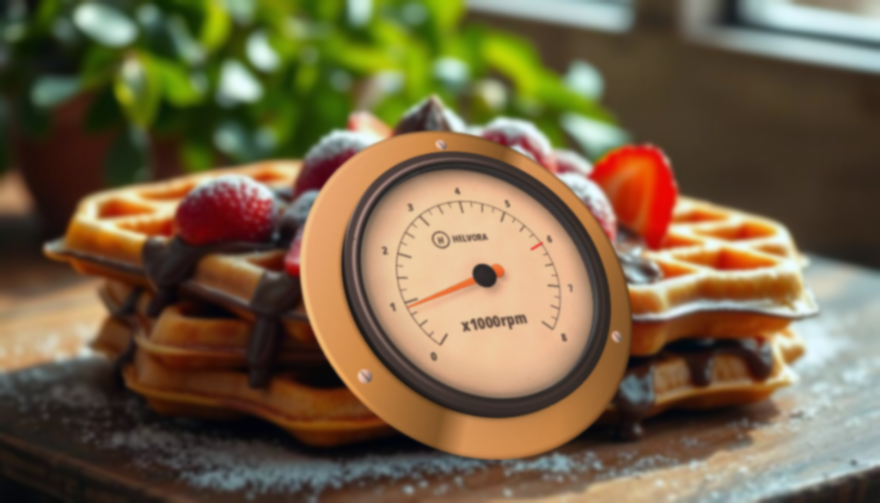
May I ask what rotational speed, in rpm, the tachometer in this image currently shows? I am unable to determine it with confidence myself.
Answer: 875 rpm
